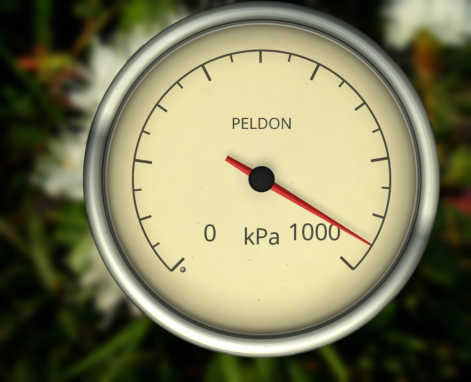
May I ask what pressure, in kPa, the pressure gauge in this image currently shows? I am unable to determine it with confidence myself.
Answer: 950 kPa
